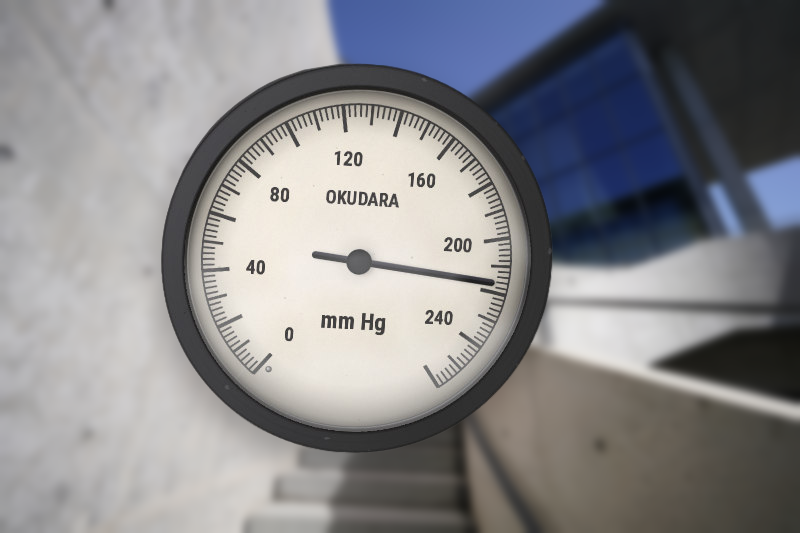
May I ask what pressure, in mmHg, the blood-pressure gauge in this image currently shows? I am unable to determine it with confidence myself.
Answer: 216 mmHg
